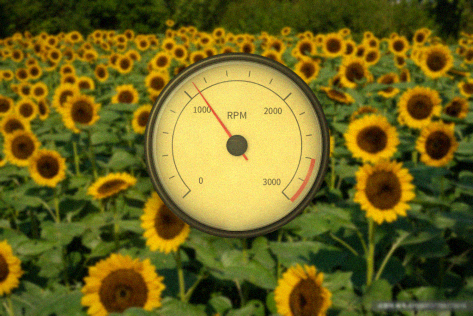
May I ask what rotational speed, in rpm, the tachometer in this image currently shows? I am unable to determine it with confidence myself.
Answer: 1100 rpm
